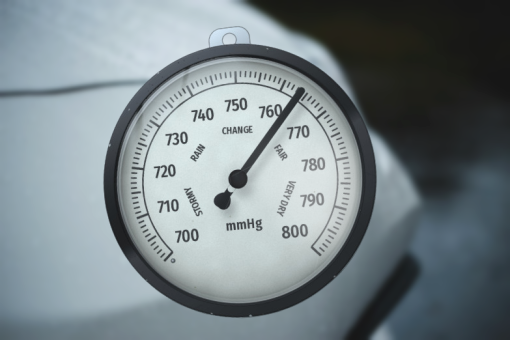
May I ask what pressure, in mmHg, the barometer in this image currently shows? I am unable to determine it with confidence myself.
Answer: 764 mmHg
